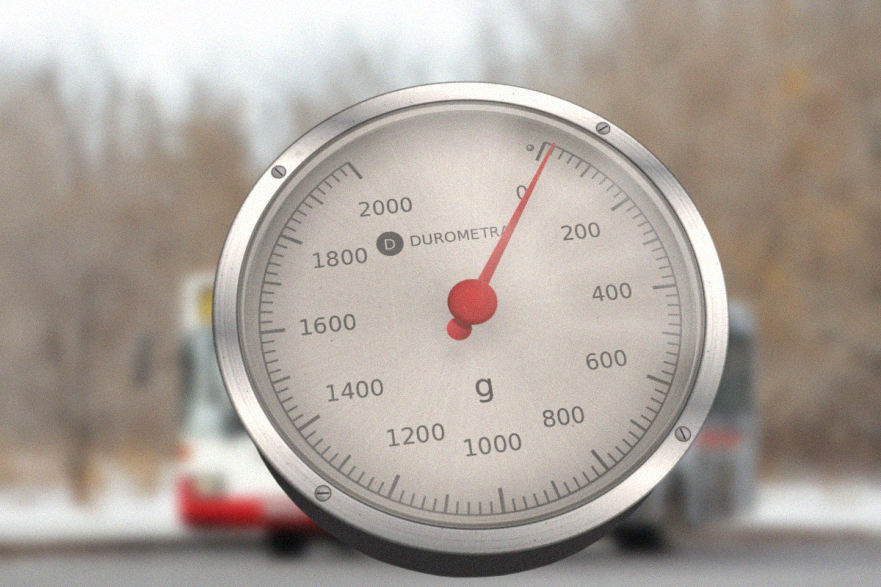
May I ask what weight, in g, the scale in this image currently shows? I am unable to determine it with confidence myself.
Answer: 20 g
